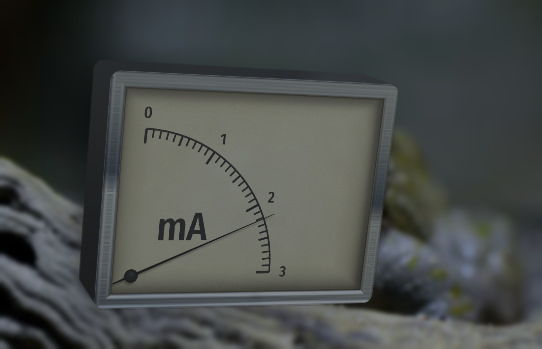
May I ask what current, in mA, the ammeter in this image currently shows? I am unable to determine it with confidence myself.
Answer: 2.2 mA
